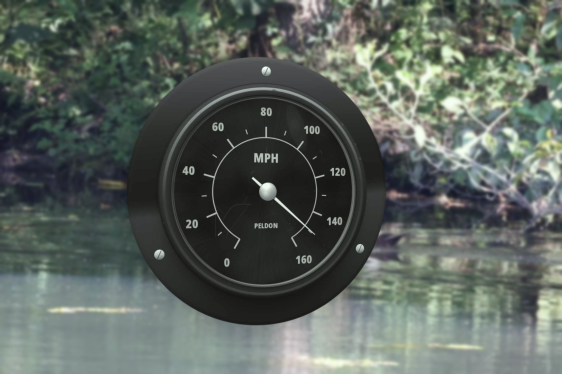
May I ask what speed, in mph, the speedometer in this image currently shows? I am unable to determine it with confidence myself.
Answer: 150 mph
